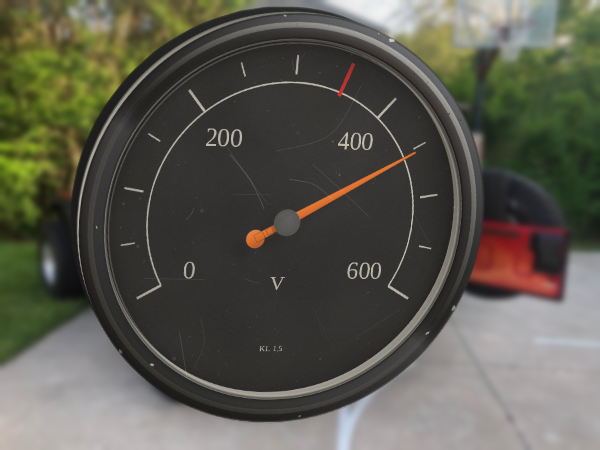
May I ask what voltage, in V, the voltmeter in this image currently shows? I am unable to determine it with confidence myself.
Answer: 450 V
